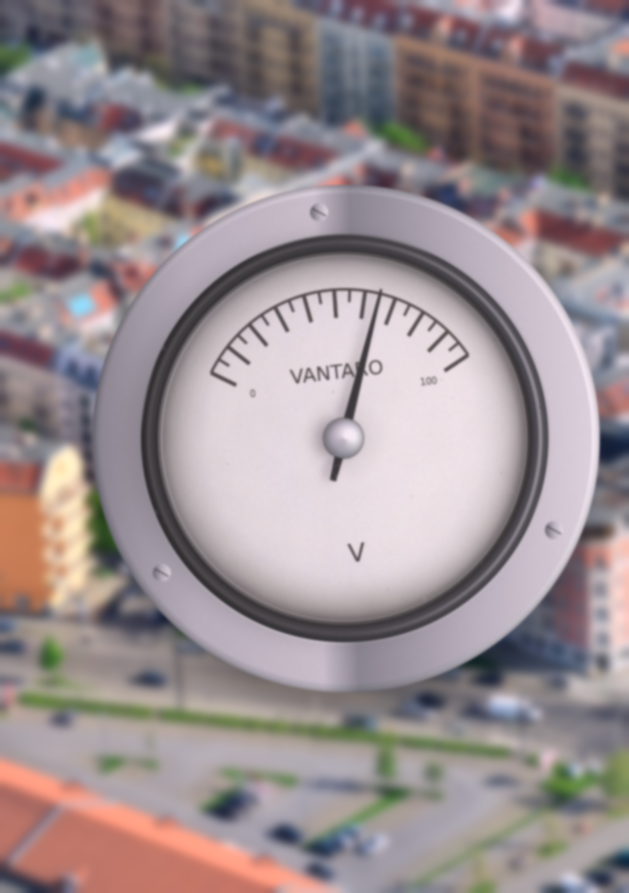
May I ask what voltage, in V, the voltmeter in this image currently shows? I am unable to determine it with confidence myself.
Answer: 65 V
